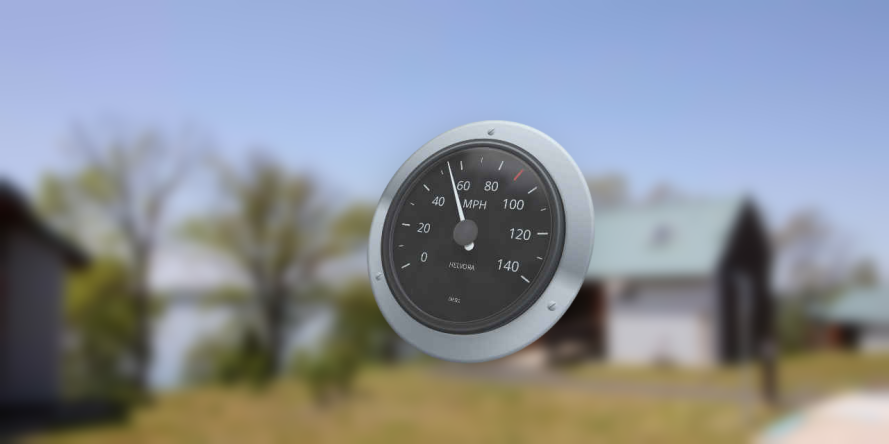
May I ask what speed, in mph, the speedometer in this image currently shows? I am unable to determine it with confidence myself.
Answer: 55 mph
